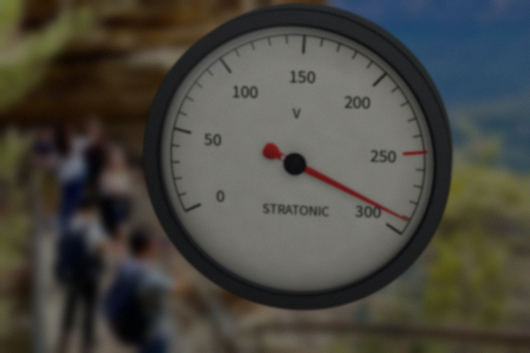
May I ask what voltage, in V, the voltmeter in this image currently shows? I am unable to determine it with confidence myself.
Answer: 290 V
